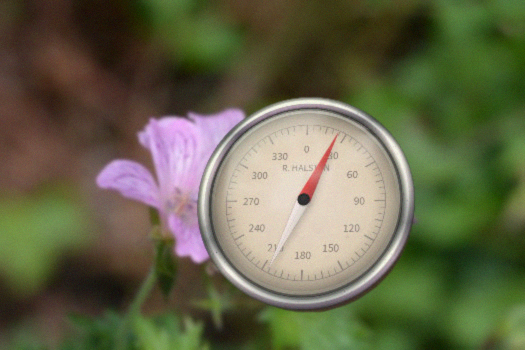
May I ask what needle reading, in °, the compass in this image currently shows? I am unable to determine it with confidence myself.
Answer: 25 °
